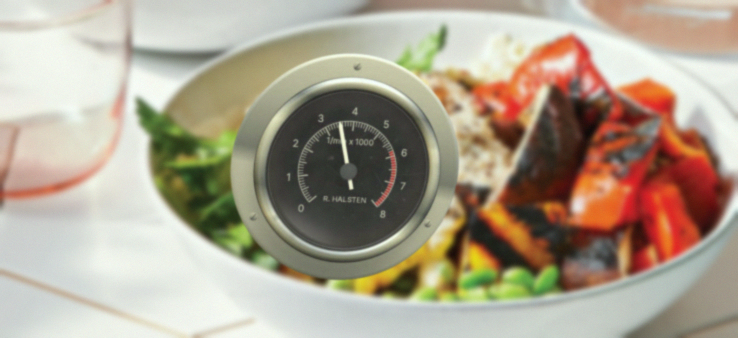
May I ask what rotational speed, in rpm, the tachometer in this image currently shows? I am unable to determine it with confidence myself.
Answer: 3500 rpm
